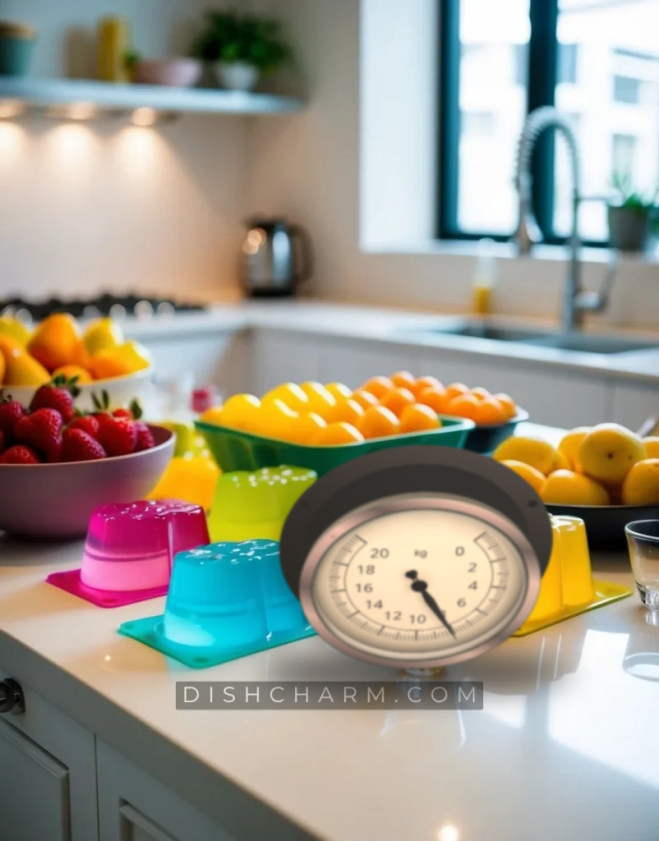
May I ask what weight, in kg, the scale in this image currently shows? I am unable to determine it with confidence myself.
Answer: 8 kg
